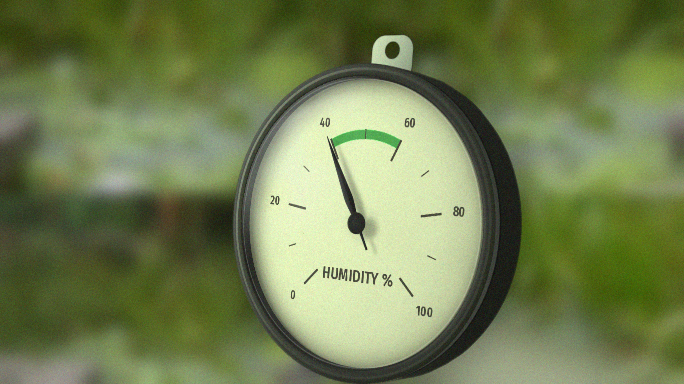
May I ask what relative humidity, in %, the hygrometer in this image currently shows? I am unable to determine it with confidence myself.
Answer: 40 %
